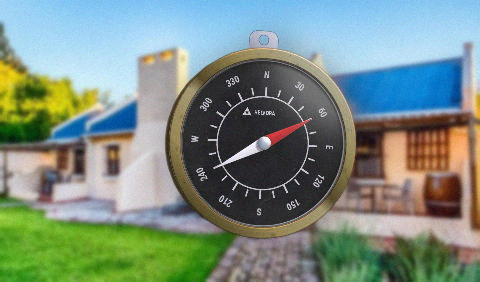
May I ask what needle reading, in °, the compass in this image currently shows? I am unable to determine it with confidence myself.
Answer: 60 °
